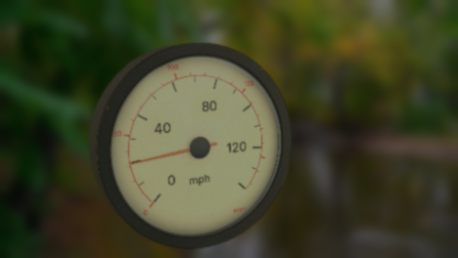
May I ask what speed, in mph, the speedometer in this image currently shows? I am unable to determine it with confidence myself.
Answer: 20 mph
